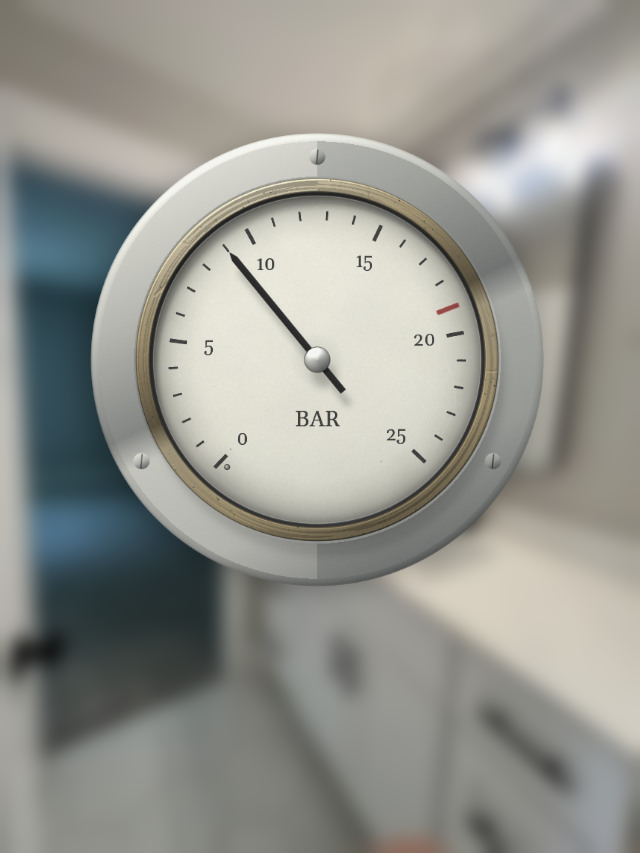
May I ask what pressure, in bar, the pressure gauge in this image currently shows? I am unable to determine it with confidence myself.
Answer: 9 bar
